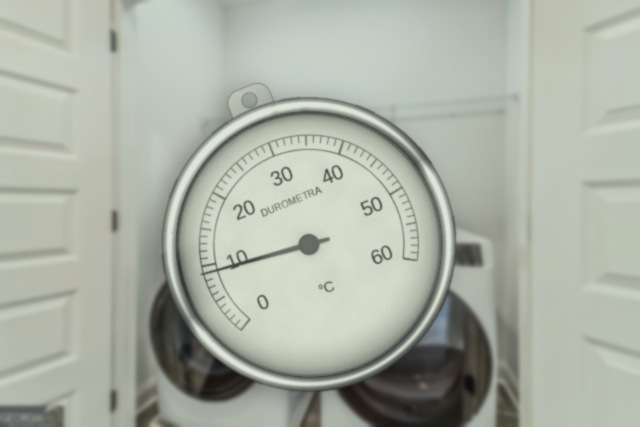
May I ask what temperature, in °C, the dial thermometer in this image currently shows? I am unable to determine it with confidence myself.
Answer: 9 °C
